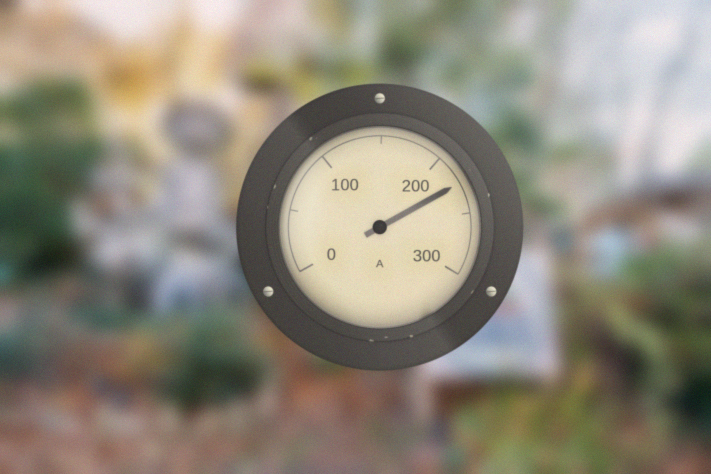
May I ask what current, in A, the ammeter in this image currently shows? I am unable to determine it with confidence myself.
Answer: 225 A
